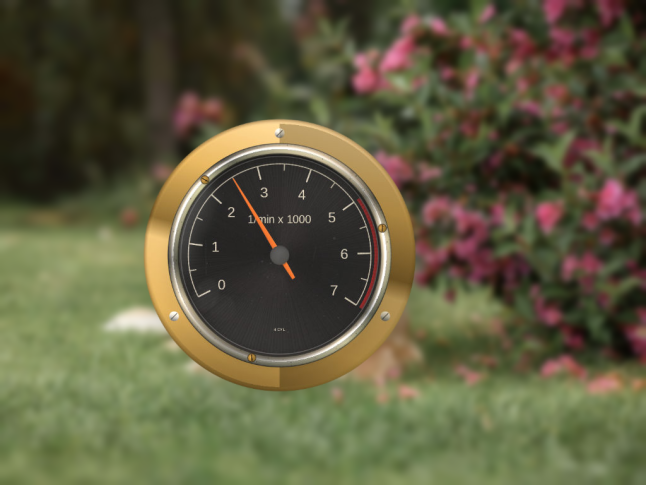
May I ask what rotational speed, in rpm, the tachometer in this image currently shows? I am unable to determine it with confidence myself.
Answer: 2500 rpm
